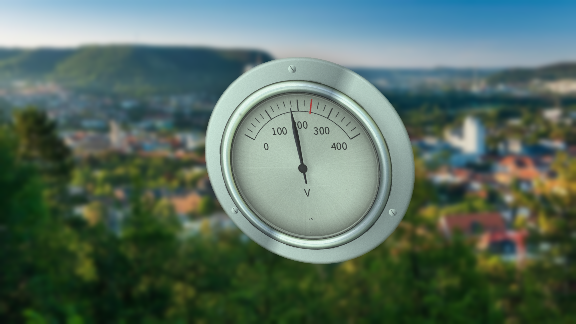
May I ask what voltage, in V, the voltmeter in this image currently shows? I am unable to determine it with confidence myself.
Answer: 180 V
